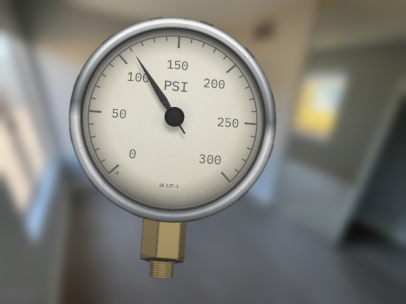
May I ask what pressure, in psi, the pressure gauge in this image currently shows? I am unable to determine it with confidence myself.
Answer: 110 psi
